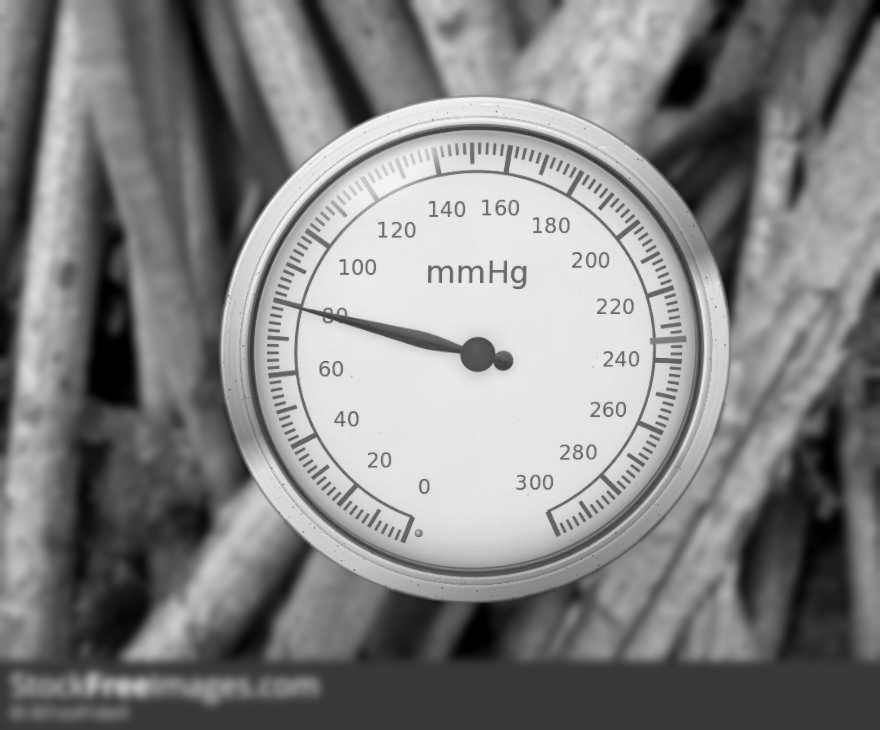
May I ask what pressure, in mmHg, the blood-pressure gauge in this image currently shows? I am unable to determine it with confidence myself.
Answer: 80 mmHg
